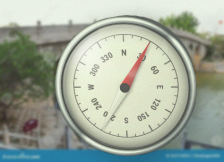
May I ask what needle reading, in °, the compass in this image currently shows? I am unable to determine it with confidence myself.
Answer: 30 °
